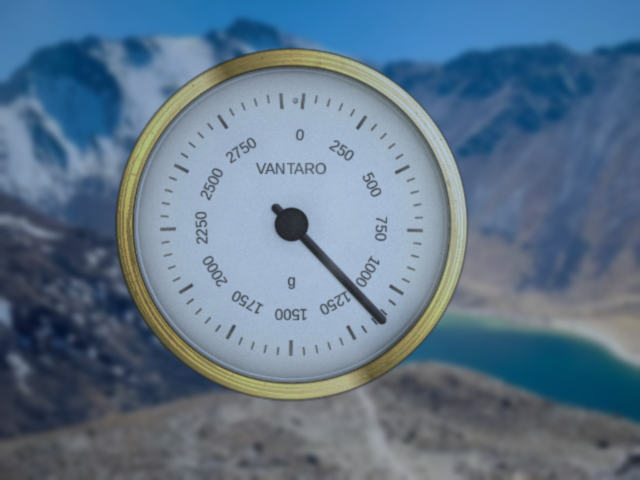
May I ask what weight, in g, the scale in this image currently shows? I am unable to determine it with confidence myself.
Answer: 1125 g
